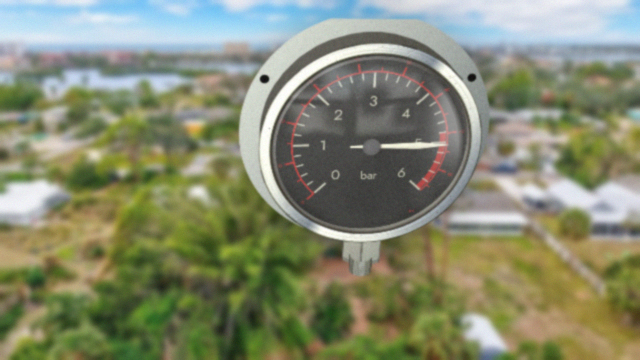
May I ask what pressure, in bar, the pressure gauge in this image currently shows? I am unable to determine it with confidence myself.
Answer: 5 bar
